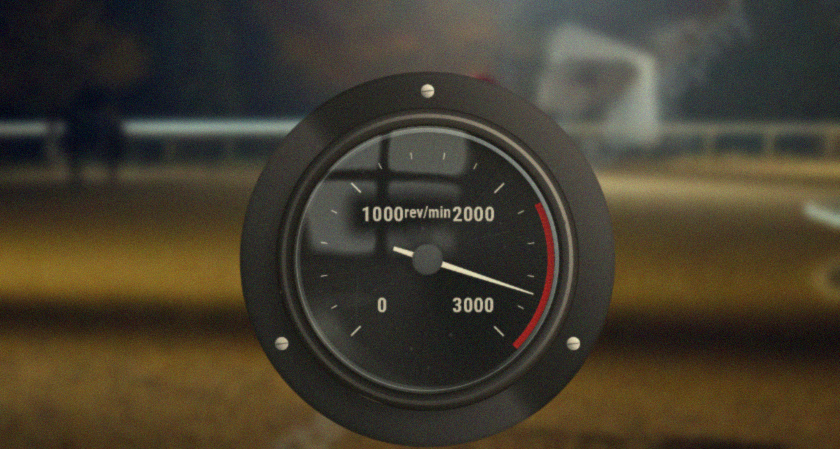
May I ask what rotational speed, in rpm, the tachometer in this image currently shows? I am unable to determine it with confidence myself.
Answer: 2700 rpm
